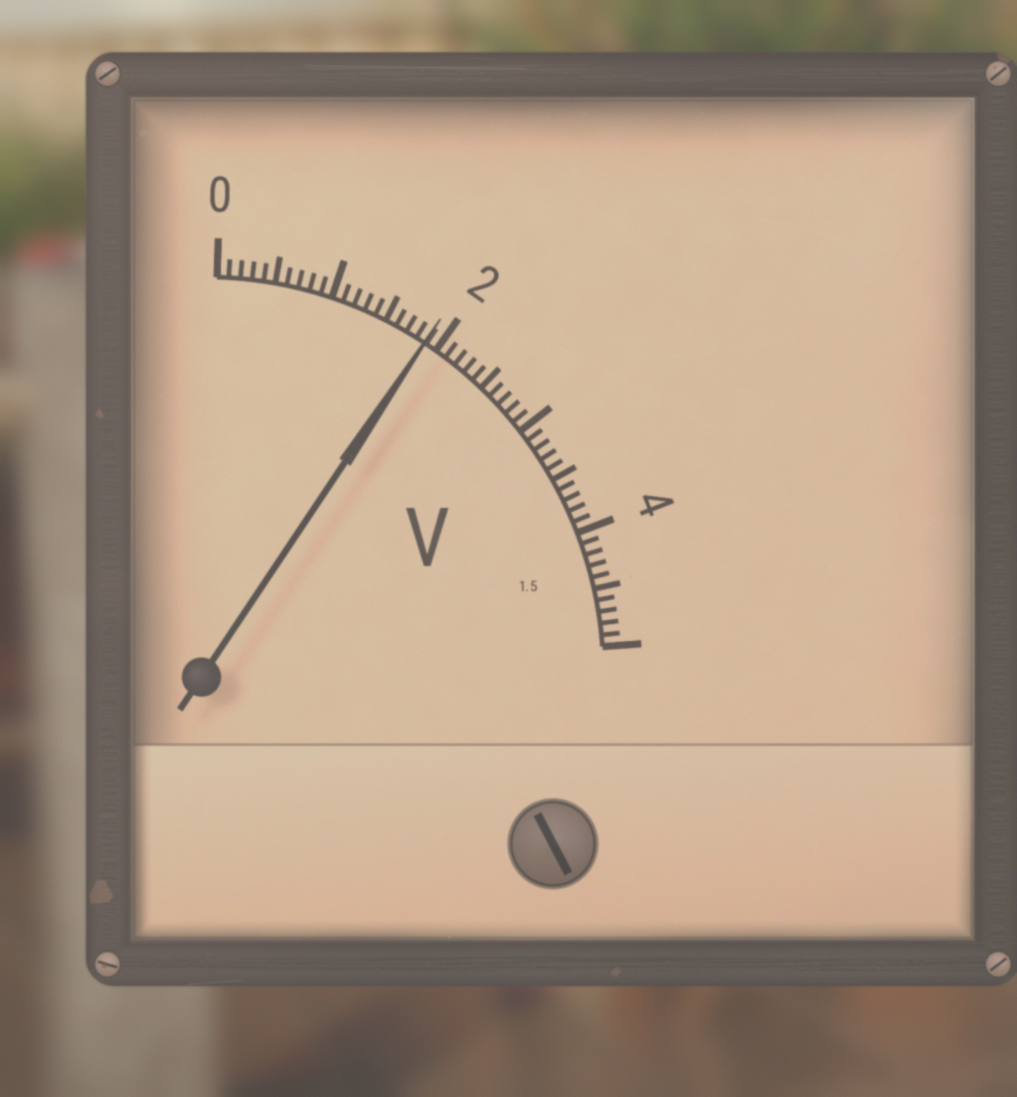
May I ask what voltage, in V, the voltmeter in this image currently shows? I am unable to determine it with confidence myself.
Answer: 1.9 V
